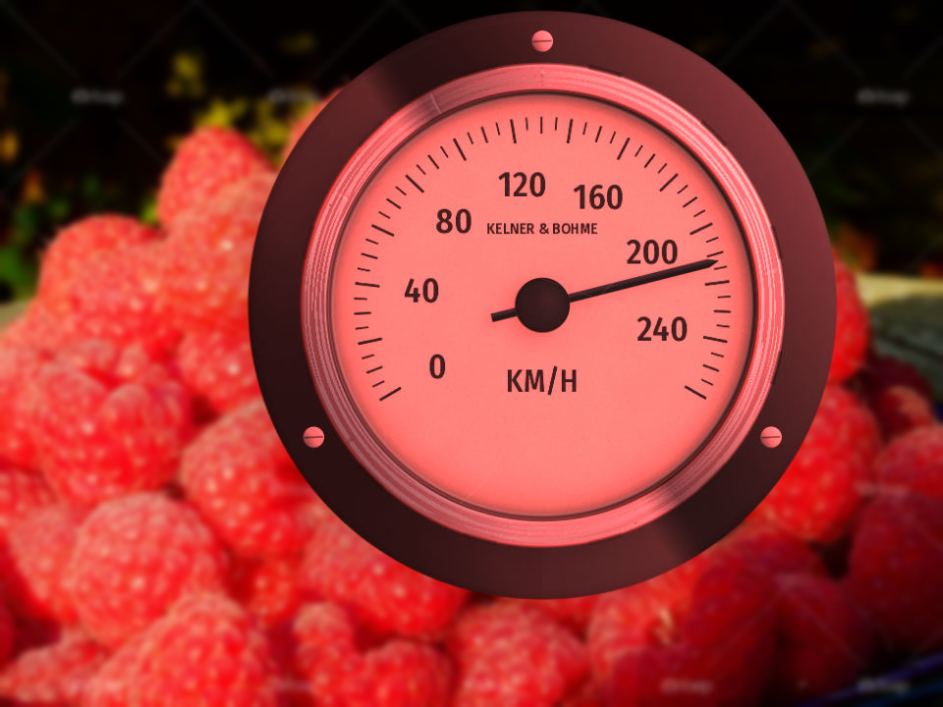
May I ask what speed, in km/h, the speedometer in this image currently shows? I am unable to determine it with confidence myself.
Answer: 212.5 km/h
